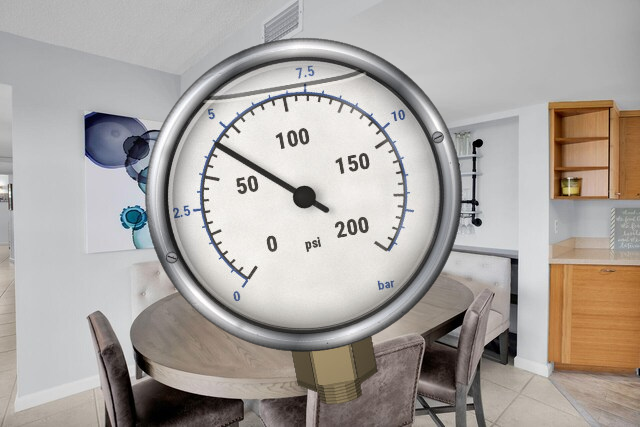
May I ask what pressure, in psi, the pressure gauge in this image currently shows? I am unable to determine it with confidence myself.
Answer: 65 psi
